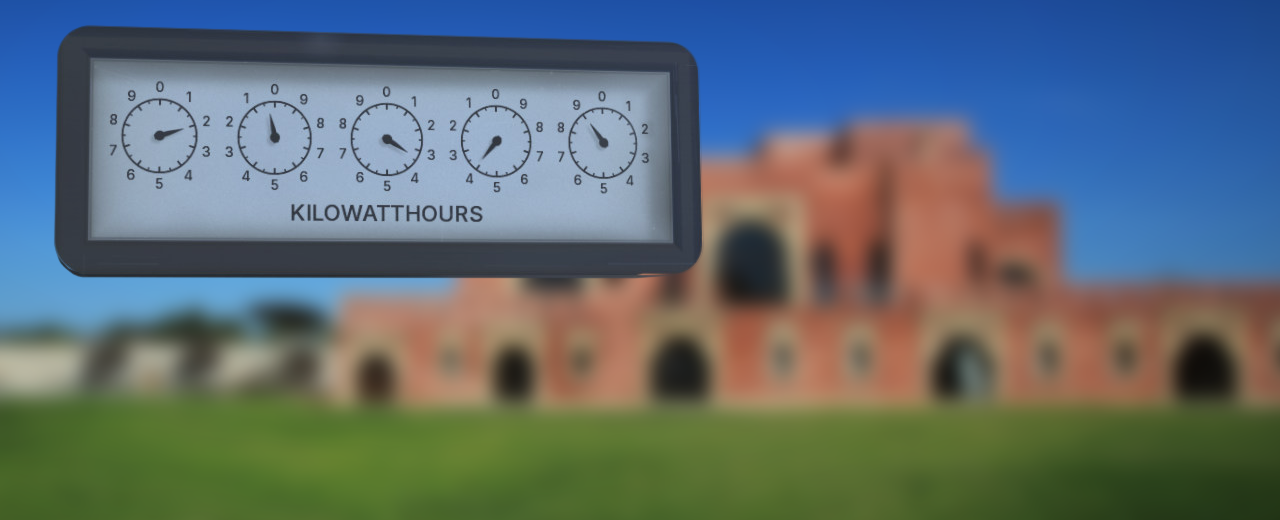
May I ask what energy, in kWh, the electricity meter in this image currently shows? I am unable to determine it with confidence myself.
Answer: 20339 kWh
